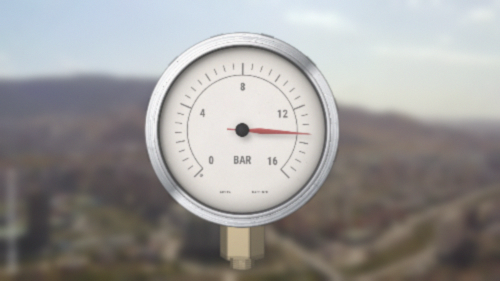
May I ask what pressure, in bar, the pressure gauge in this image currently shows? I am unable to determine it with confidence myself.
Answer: 13.5 bar
